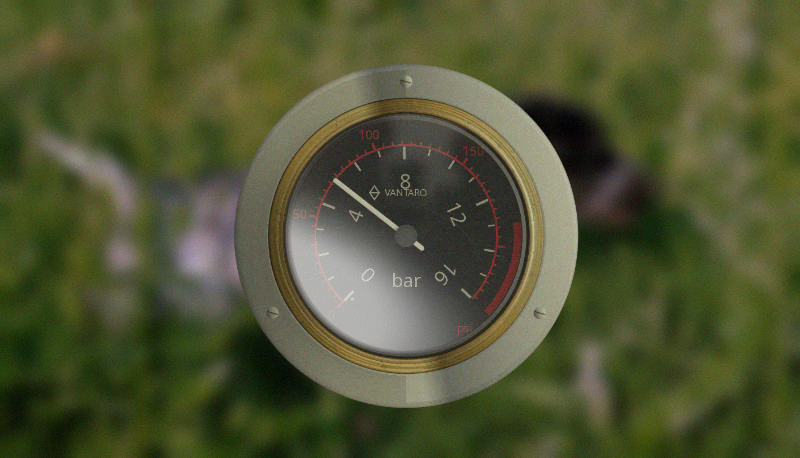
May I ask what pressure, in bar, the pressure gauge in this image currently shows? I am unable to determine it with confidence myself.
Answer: 5 bar
